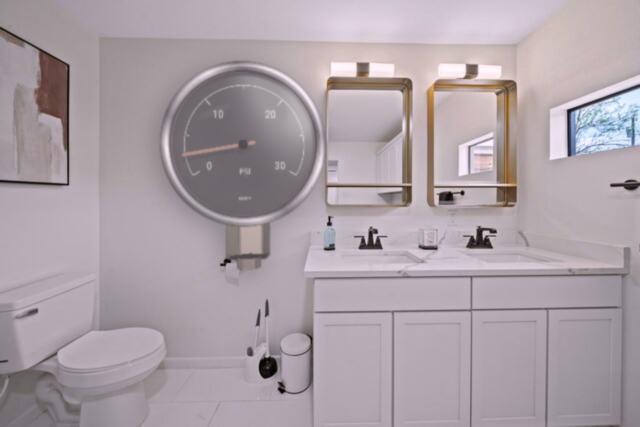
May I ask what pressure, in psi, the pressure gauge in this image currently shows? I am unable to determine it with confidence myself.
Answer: 2.5 psi
